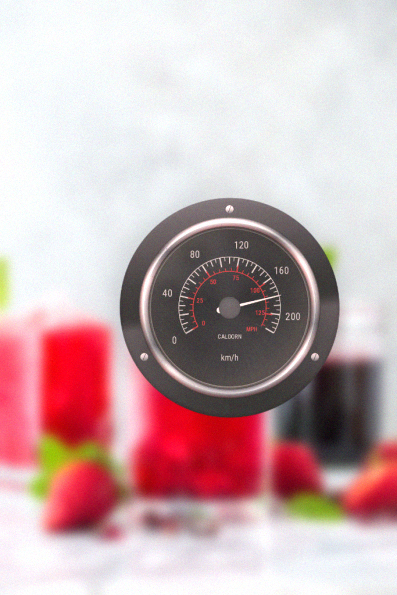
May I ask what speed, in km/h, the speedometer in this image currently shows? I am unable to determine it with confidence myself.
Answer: 180 km/h
